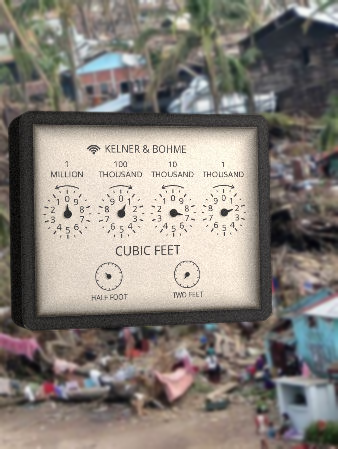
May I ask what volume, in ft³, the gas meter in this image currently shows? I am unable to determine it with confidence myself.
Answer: 7200 ft³
